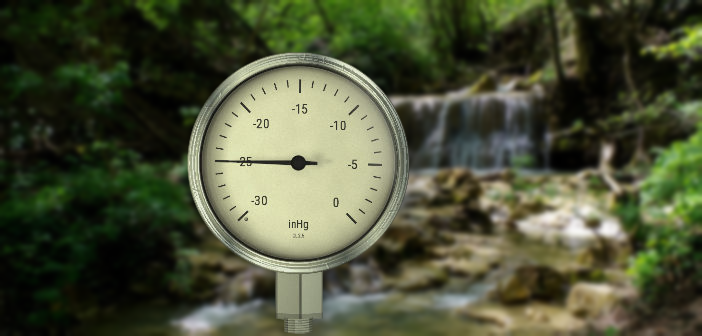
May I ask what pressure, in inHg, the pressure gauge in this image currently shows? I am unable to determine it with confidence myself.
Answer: -25 inHg
